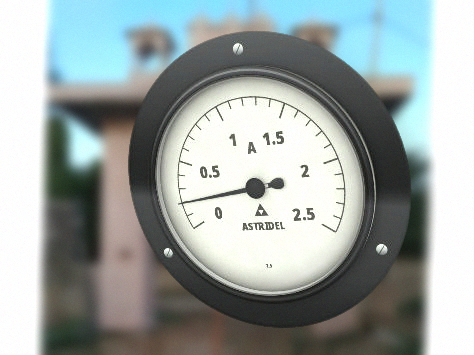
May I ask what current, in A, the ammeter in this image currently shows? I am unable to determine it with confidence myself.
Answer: 0.2 A
